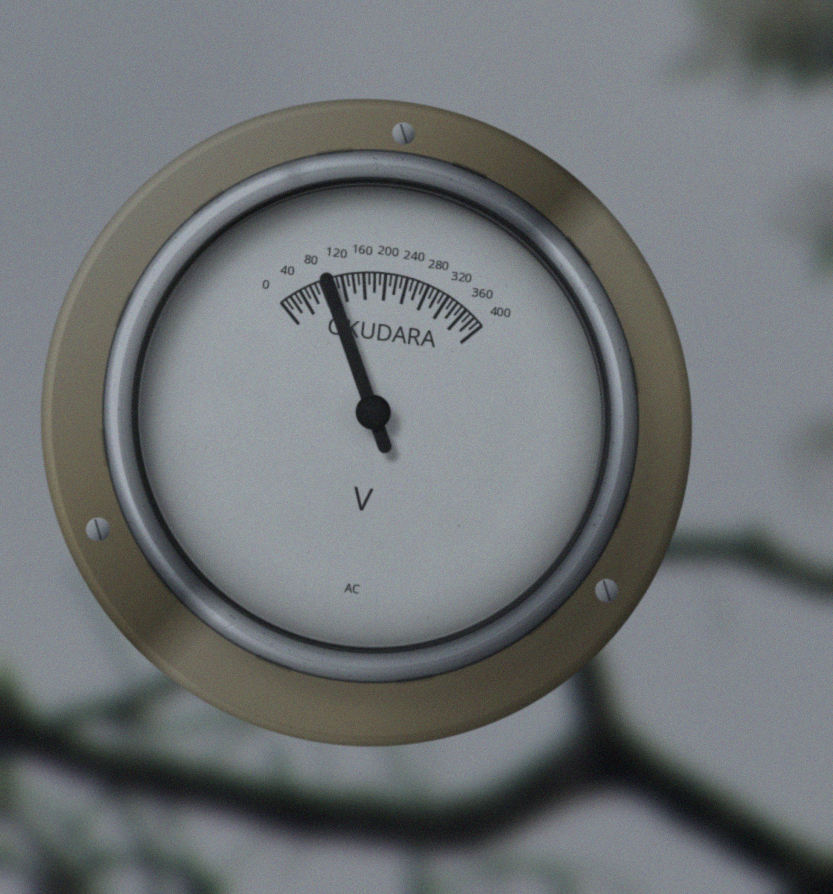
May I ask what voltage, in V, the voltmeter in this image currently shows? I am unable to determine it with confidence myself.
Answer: 90 V
